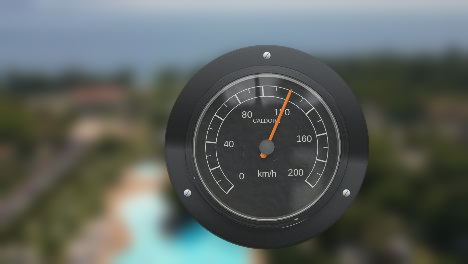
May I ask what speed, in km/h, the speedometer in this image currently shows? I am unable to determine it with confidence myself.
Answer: 120 km/h
